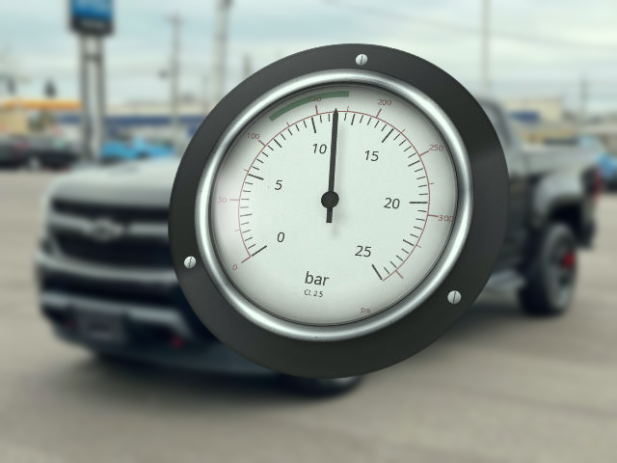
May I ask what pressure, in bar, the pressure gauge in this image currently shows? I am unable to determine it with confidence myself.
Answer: 11.5 bar
